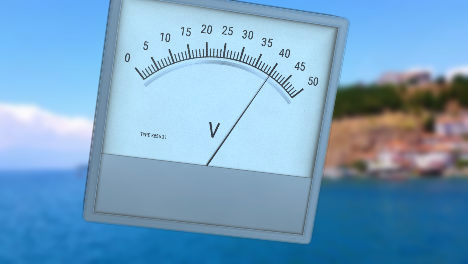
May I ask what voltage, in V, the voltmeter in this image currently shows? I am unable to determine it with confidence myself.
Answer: 40 V
